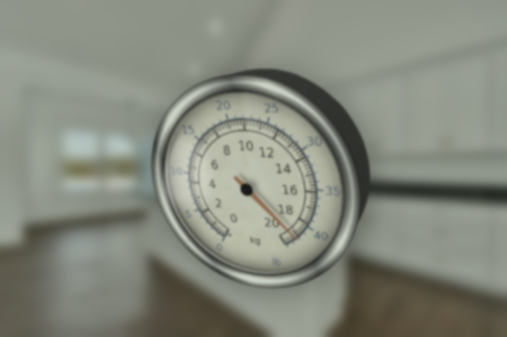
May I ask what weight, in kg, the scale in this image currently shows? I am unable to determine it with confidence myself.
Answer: 19 kg
